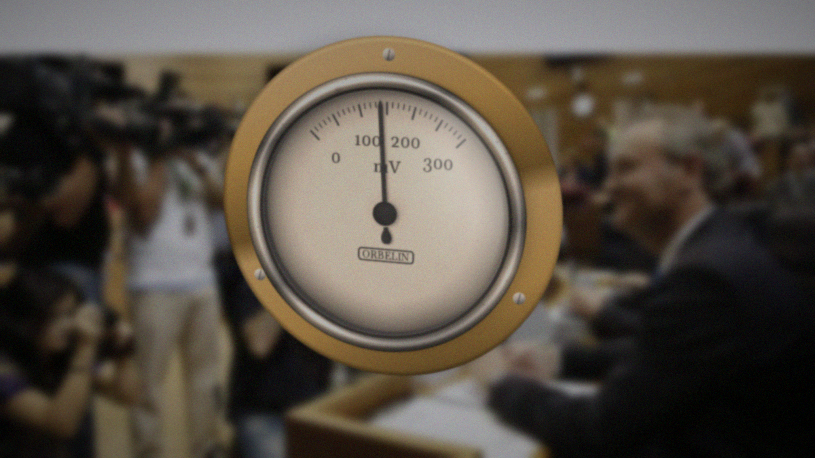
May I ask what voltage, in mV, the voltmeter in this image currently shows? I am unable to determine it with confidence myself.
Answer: 140 mV
